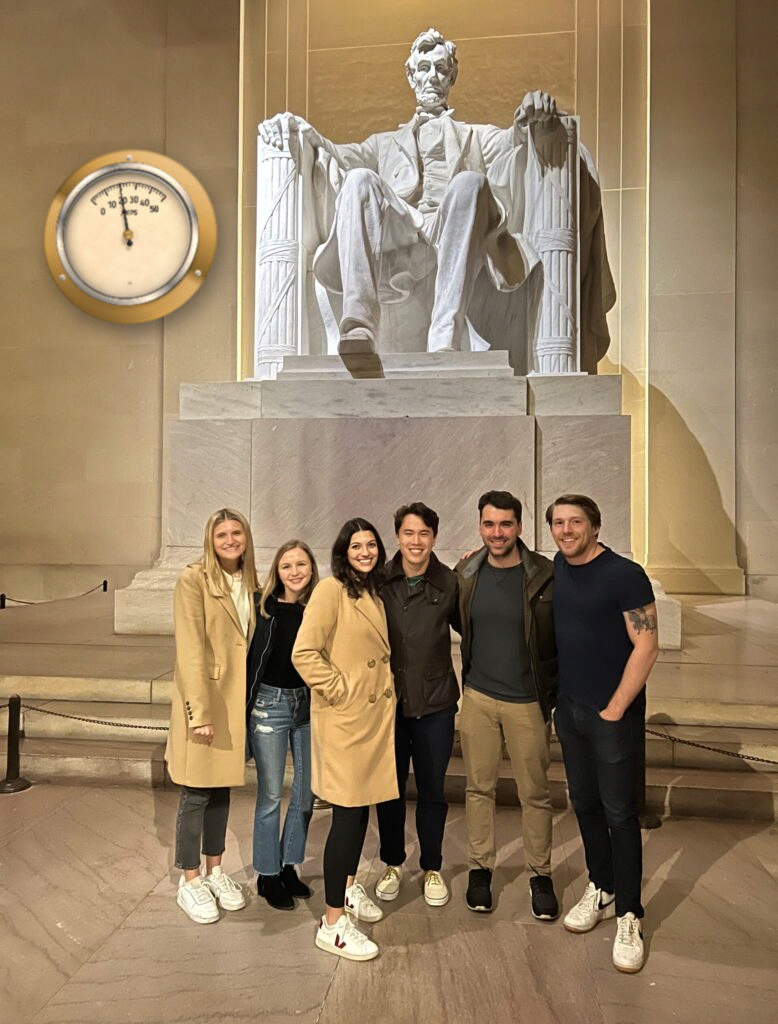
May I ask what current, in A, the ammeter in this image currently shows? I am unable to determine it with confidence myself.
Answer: 20 A
